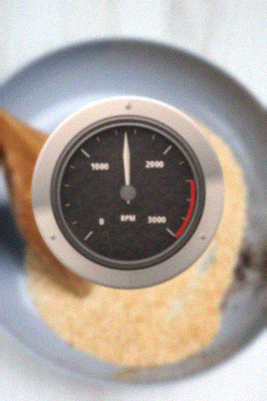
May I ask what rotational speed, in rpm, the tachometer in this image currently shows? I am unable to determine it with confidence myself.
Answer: 1500 rpm
